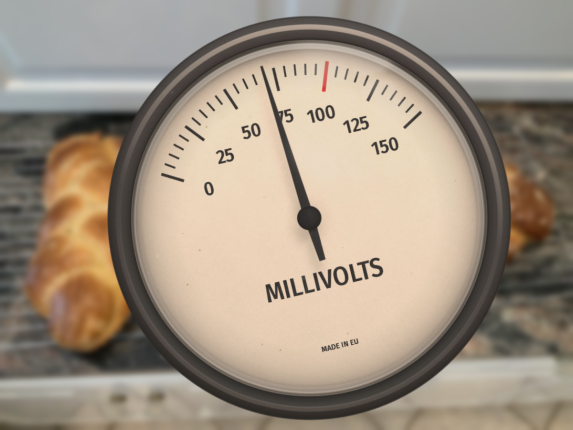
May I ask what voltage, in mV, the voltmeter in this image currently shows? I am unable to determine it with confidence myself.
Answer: 70 mV
